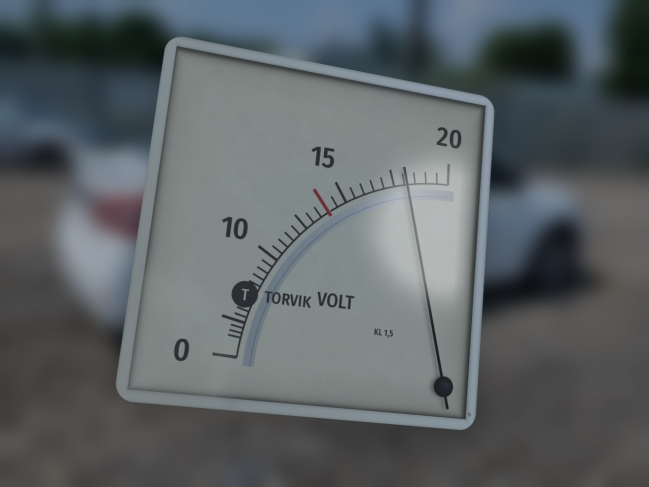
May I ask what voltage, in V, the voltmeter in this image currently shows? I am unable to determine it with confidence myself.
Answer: 18 V
